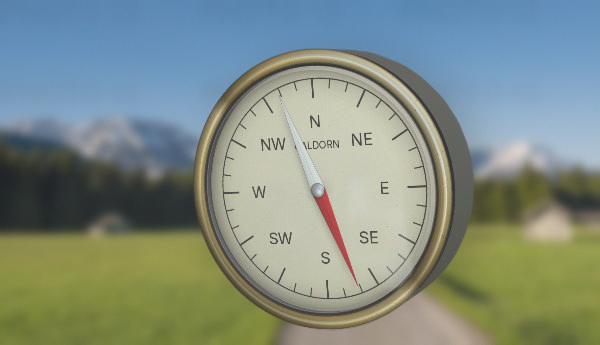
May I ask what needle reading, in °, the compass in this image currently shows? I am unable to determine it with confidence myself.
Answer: 160 °
